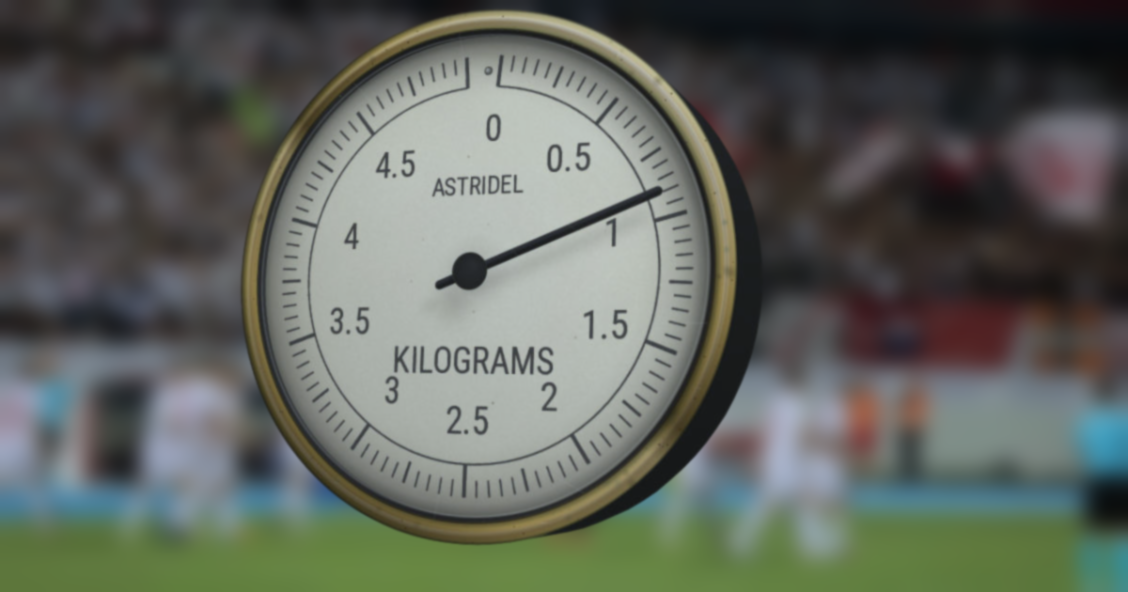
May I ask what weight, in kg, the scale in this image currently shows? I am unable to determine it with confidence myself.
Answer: 0.9 kg
